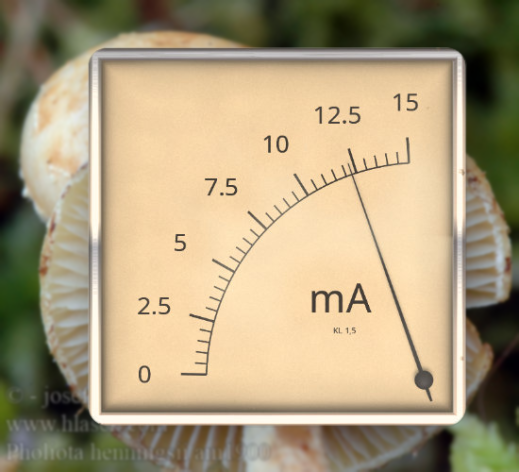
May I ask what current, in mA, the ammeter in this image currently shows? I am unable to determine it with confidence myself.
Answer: 12.25 mA
